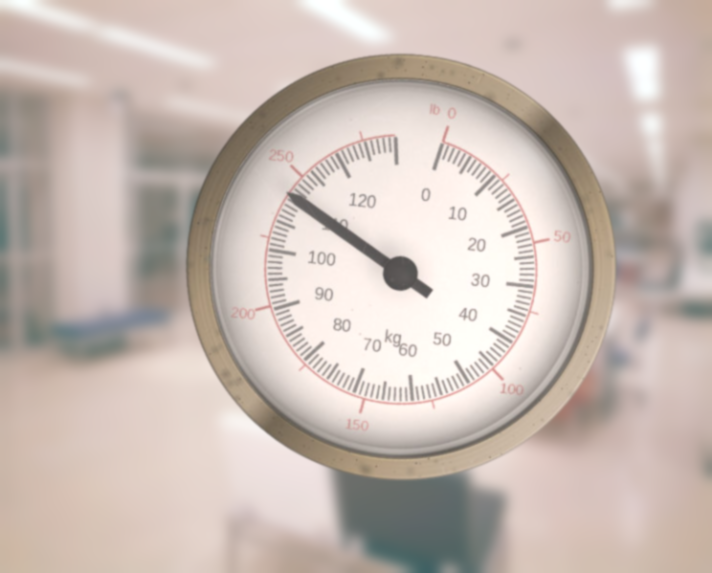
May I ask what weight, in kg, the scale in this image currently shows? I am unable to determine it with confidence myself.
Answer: 110 kg
